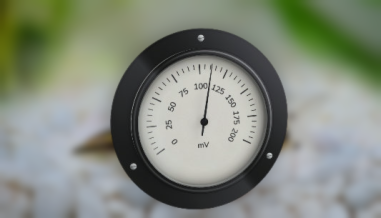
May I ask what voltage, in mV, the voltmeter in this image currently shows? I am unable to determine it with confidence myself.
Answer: 110 mV
